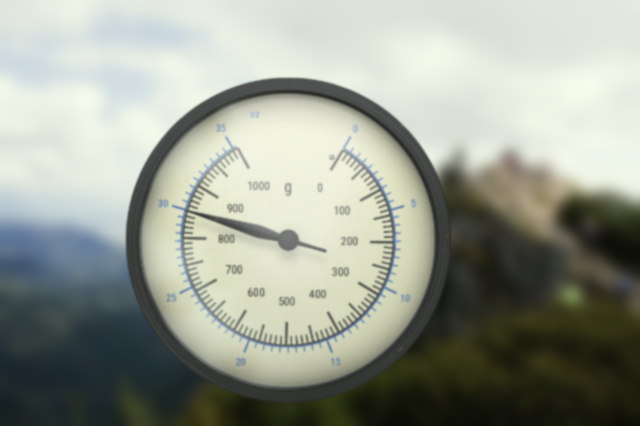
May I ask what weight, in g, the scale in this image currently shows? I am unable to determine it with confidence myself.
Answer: 850 g
